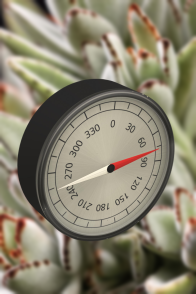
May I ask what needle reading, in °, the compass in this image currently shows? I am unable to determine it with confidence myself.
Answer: 75 °
